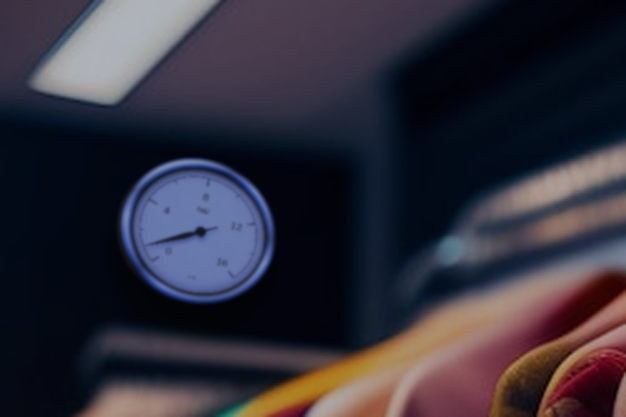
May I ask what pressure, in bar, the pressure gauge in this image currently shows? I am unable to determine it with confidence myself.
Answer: 1 bar
